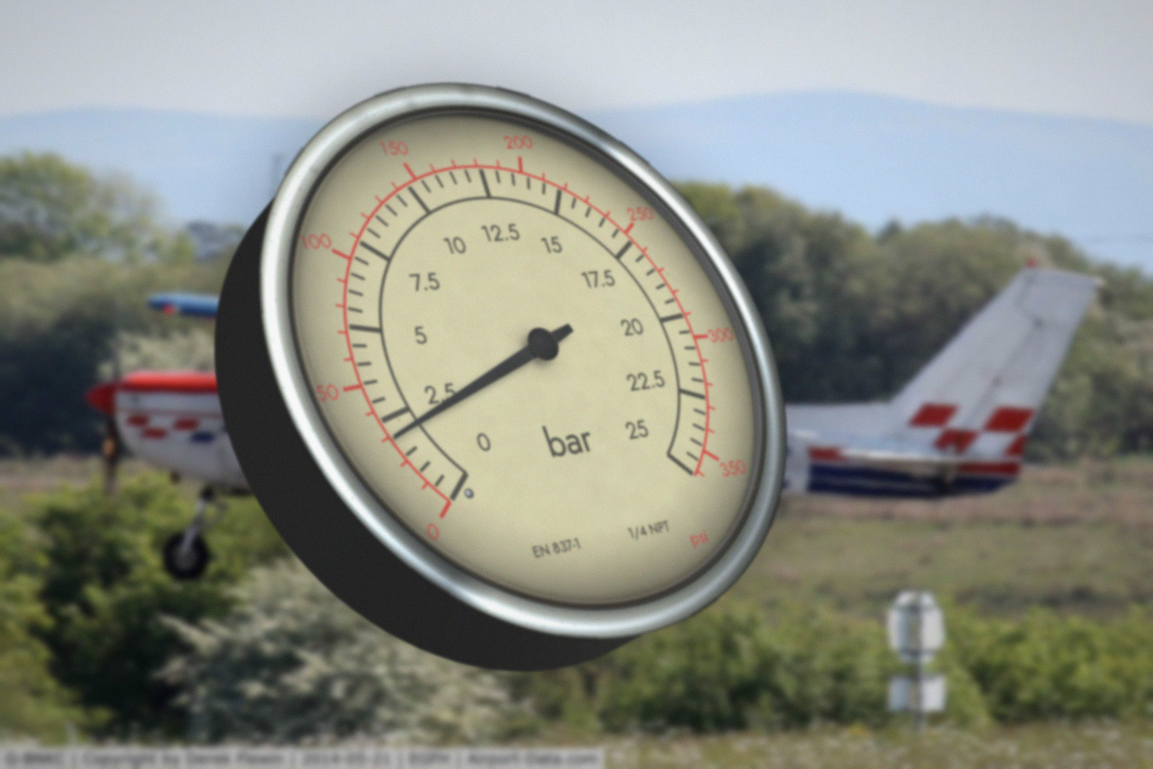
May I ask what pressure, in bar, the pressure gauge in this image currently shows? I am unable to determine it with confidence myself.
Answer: 2 bar
